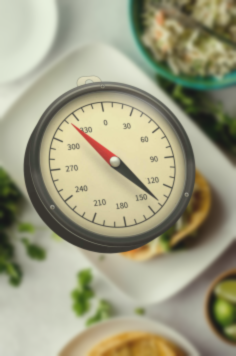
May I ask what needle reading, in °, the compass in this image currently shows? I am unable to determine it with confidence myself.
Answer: 320 °
